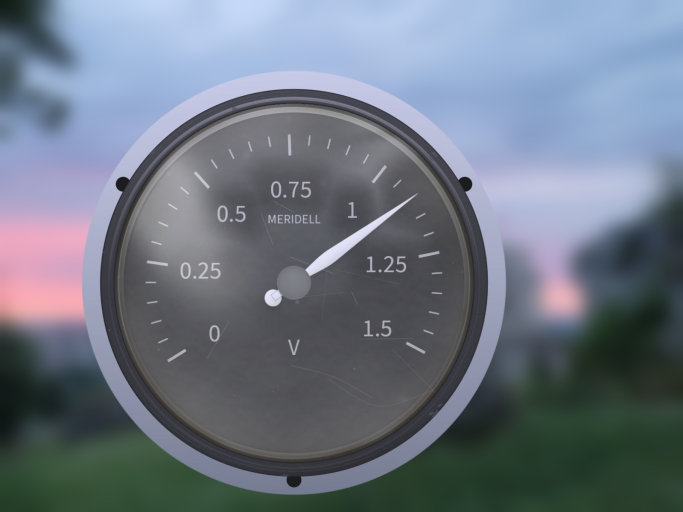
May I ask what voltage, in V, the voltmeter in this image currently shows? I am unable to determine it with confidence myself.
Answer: 1.1 V
